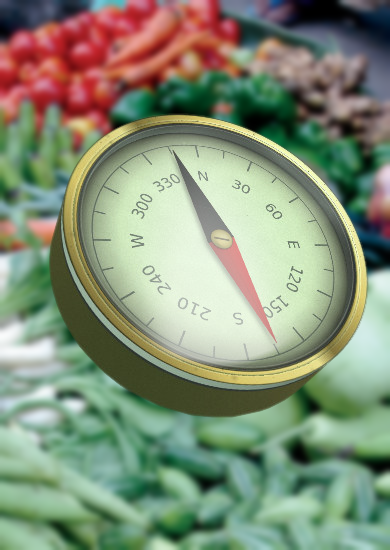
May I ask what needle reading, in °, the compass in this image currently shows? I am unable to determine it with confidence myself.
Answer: 165 °
